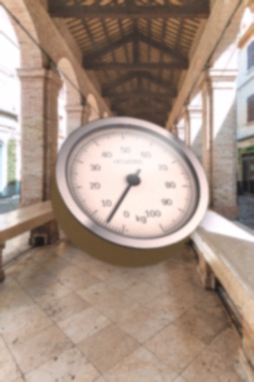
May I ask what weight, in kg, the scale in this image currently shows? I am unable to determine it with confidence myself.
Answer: 5 kg
